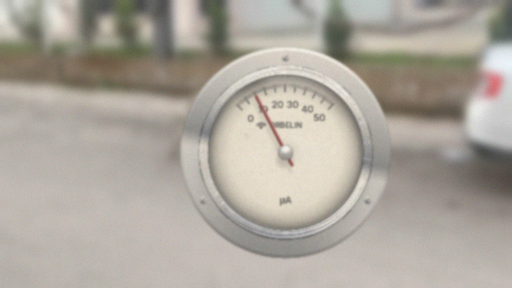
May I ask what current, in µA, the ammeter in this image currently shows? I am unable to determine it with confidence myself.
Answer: 10 µA
